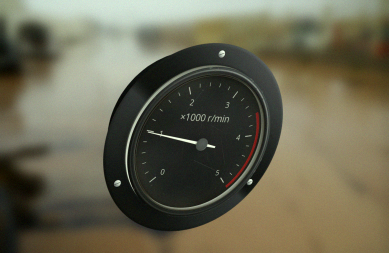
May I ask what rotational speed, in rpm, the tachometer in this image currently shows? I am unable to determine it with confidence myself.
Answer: 1000 rpm
